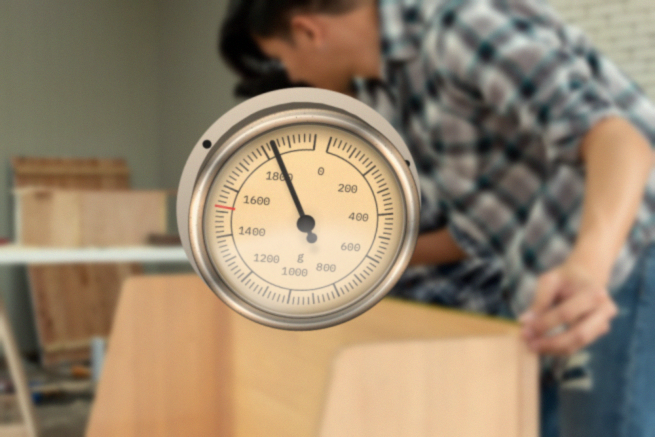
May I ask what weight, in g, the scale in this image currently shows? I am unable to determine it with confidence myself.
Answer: 1840 g
